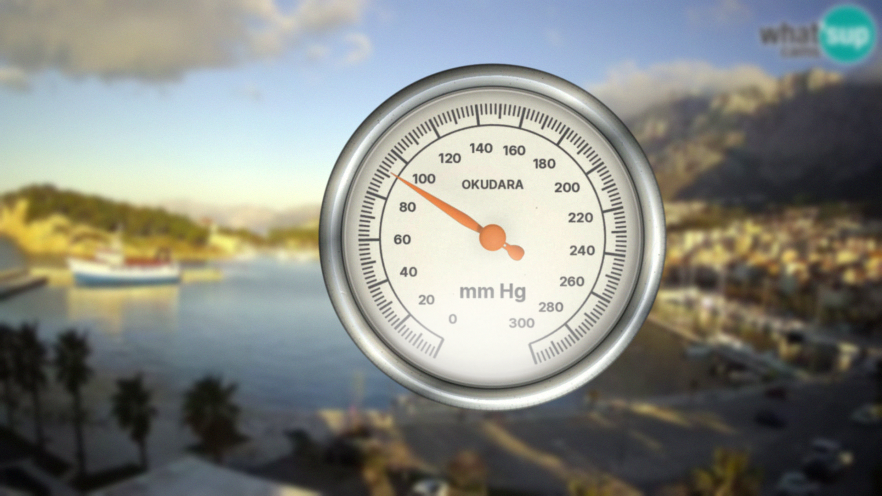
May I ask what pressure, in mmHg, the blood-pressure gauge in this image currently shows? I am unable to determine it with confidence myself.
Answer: 92 mmHg
